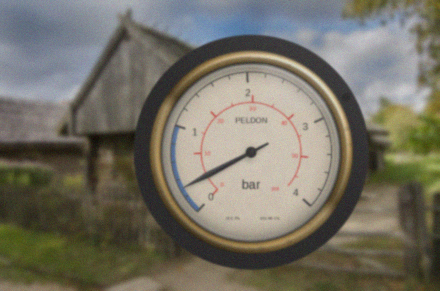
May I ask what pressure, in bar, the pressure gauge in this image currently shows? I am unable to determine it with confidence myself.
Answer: 0.3 bar
